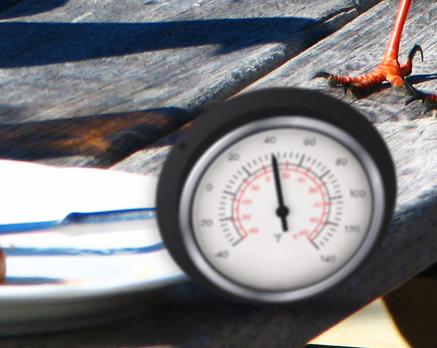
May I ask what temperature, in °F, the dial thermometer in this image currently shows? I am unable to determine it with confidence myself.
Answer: 40 °F
